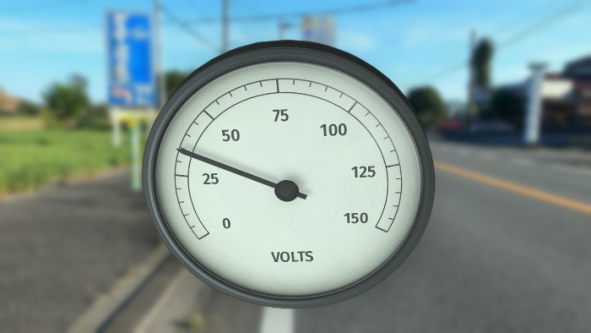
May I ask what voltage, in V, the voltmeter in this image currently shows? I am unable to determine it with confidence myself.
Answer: 35 V
